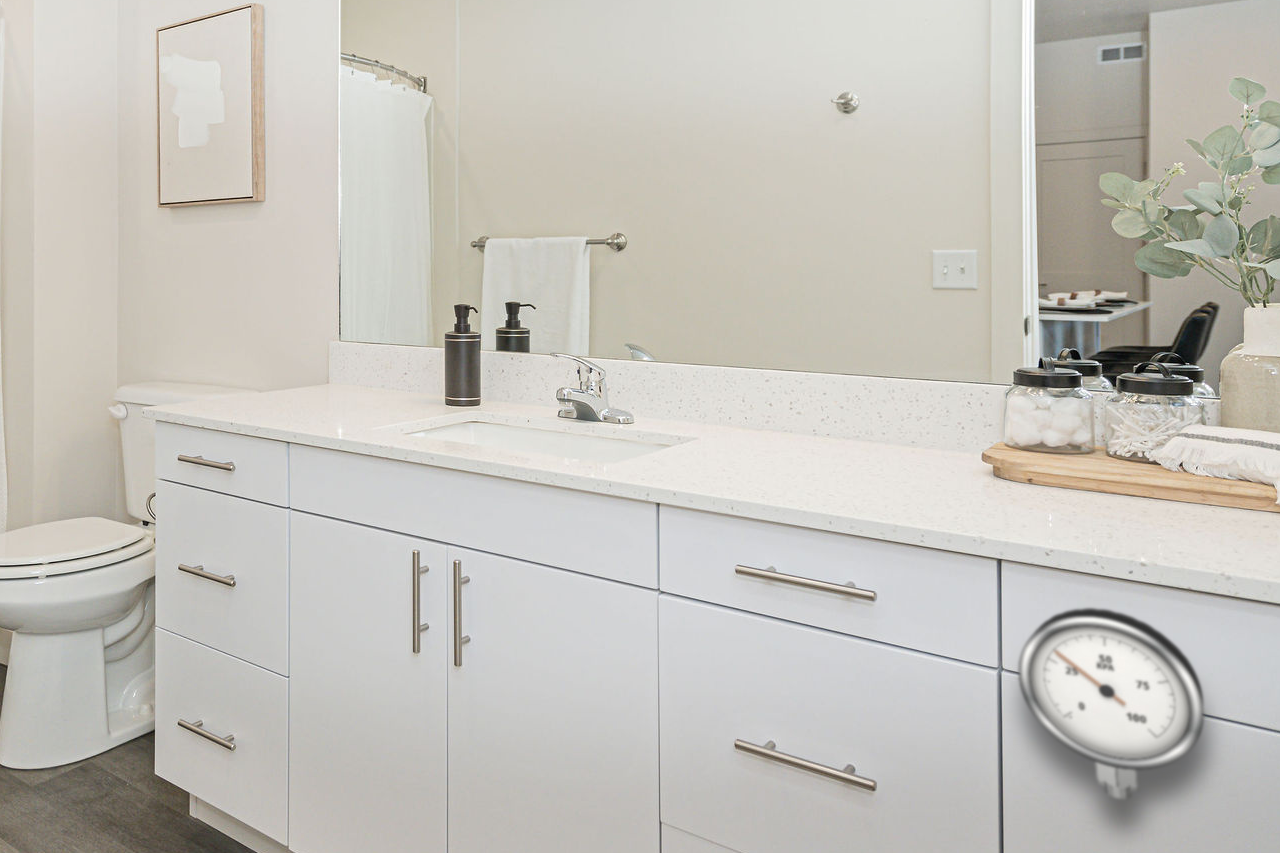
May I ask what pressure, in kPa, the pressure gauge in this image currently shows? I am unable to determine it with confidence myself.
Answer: 30 kPa
